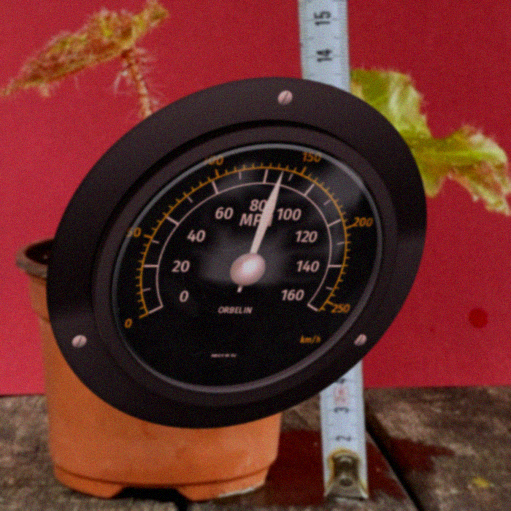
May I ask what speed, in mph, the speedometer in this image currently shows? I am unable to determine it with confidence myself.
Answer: 85 mph
